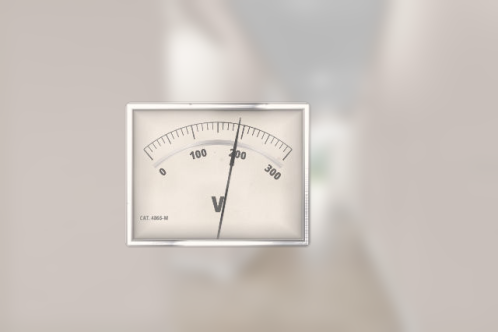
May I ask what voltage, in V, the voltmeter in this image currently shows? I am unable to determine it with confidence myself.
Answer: 190 V
